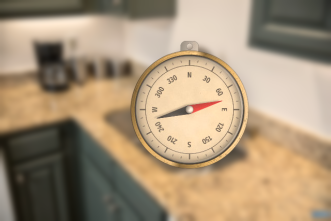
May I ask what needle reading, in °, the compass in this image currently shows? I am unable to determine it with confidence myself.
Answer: 75 °
